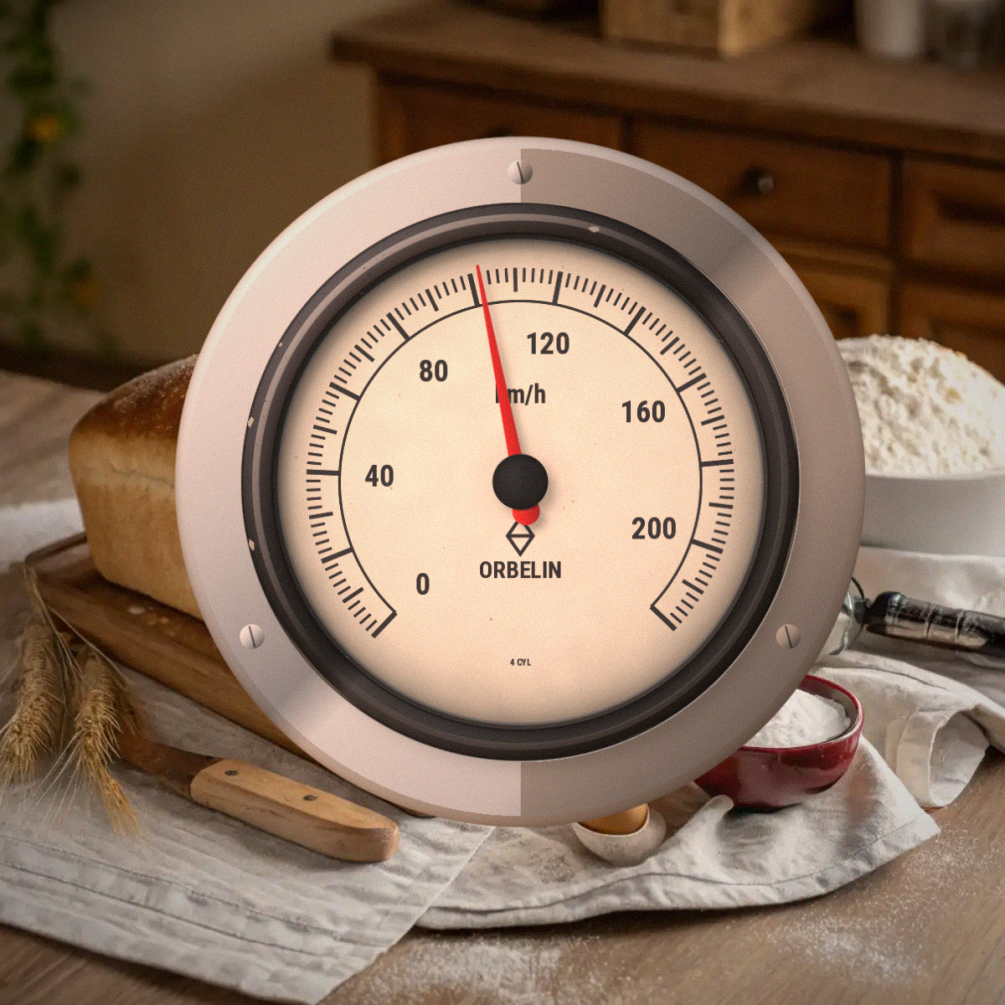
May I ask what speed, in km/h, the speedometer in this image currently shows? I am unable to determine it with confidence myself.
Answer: 102 km/h
